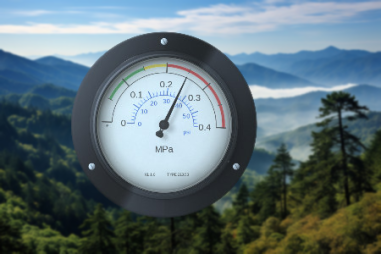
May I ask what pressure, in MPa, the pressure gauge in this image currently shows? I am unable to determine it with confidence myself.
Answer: 0.25 MPa
